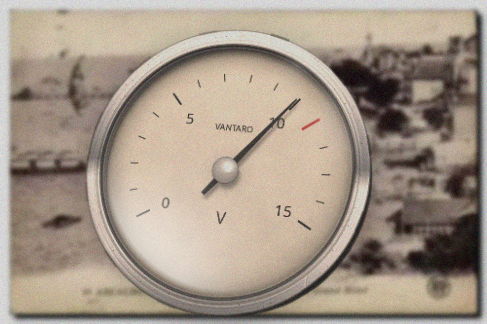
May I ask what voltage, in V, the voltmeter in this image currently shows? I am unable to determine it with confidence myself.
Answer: 10 V
